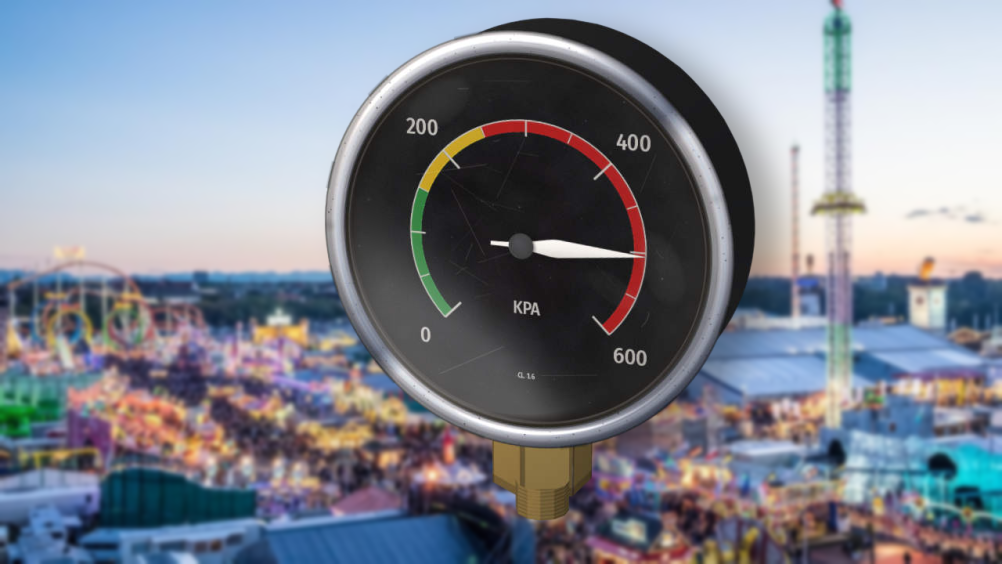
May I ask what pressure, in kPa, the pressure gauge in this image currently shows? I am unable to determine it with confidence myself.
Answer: 500 kPa
